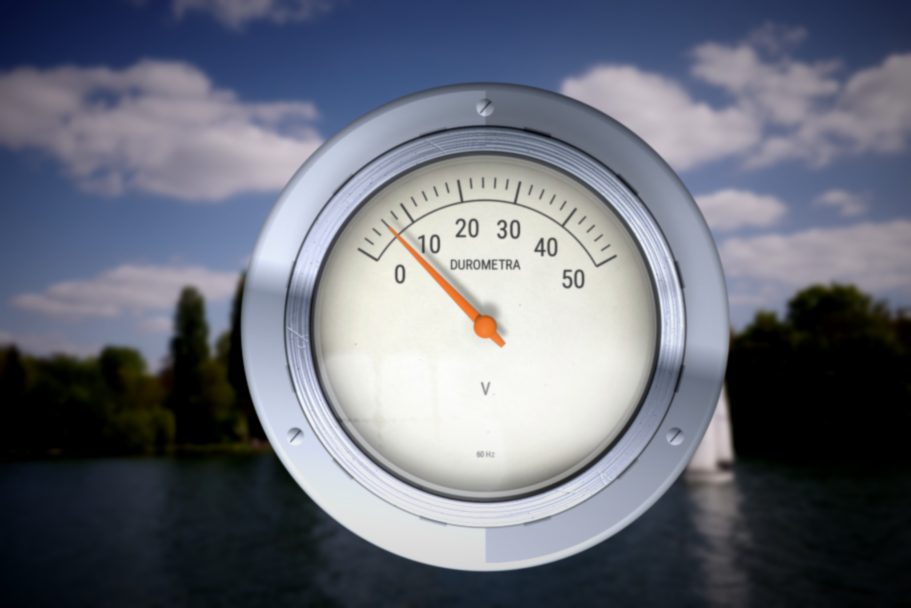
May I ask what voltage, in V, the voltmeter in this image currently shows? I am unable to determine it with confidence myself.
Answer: 6 V
